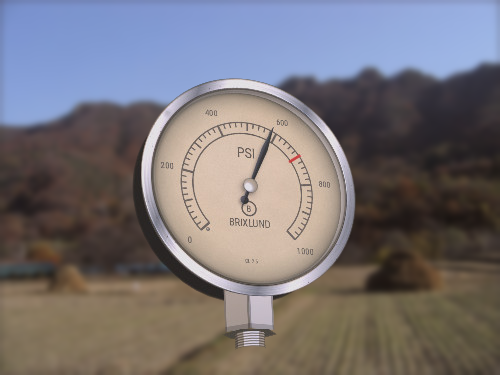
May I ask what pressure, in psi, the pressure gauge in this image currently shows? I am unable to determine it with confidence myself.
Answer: 580 psi
